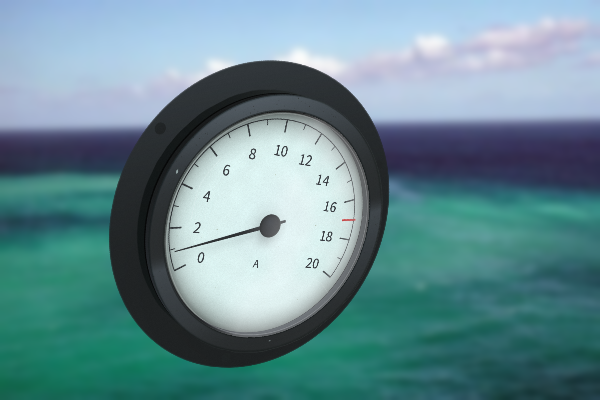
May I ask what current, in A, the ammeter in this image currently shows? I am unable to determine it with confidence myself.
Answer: 1 A
